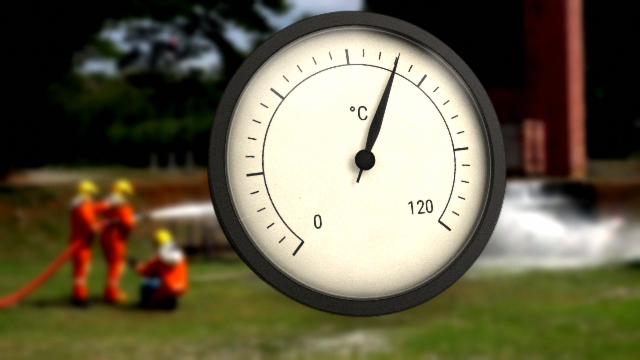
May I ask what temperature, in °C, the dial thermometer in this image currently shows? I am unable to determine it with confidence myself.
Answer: 72 °C
